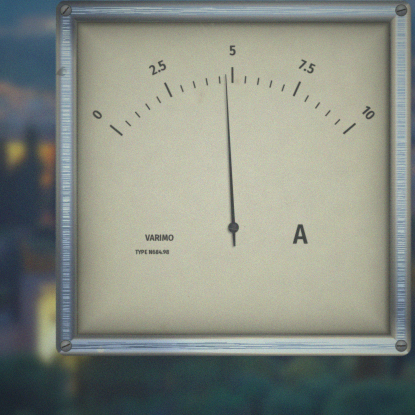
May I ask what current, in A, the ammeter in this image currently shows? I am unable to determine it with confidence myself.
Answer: 4.75 A
